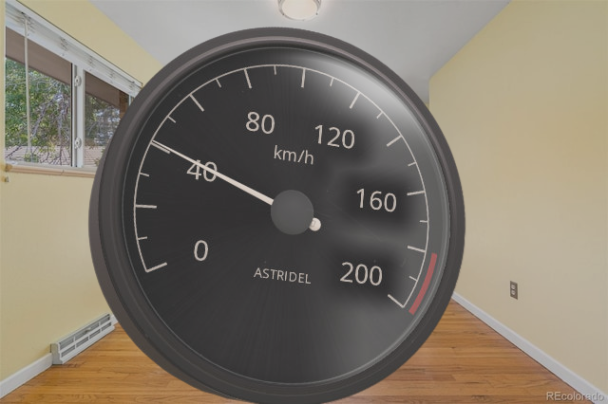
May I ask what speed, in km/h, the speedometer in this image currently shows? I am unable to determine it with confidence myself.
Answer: 40 km/h
